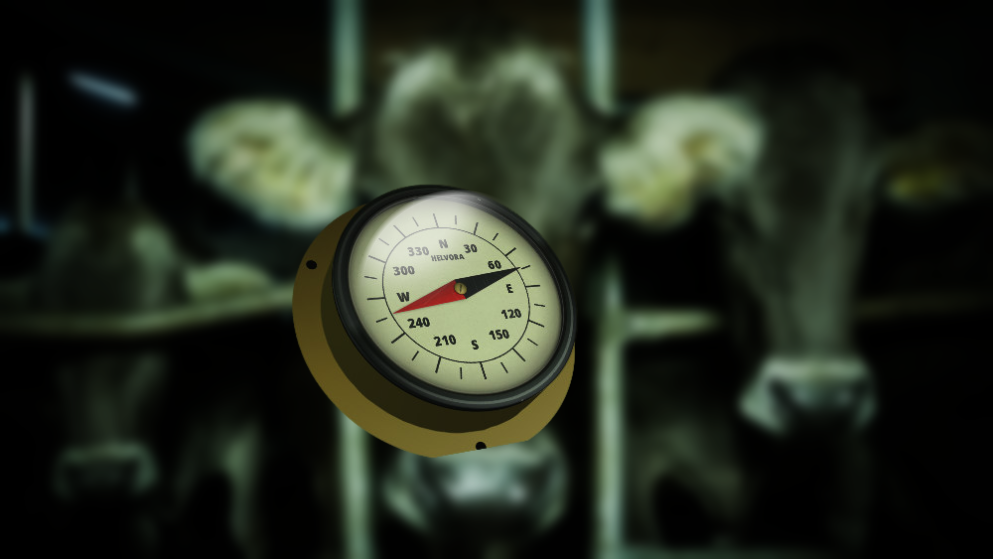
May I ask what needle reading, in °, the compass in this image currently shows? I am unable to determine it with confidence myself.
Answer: 255 °
